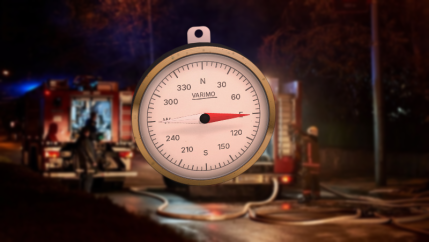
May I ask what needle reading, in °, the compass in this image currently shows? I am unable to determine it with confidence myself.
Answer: 90 °
